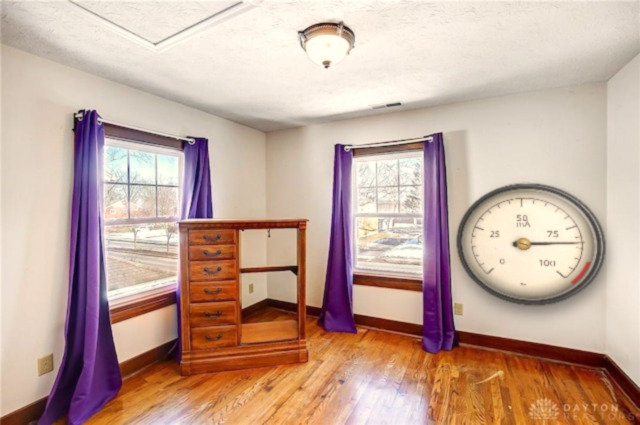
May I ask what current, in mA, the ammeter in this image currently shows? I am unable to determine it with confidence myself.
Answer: 82.5 mA
